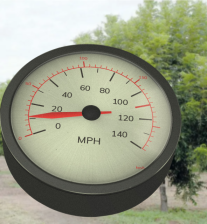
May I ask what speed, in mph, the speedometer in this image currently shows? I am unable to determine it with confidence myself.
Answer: 10 mph
